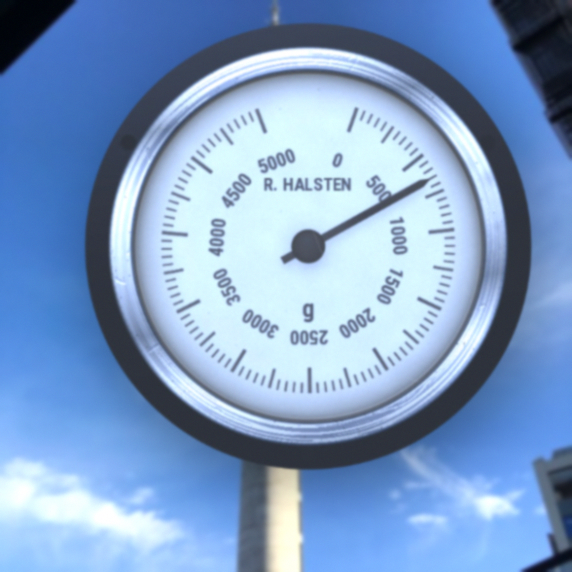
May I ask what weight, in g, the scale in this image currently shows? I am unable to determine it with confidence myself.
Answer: 650 g
